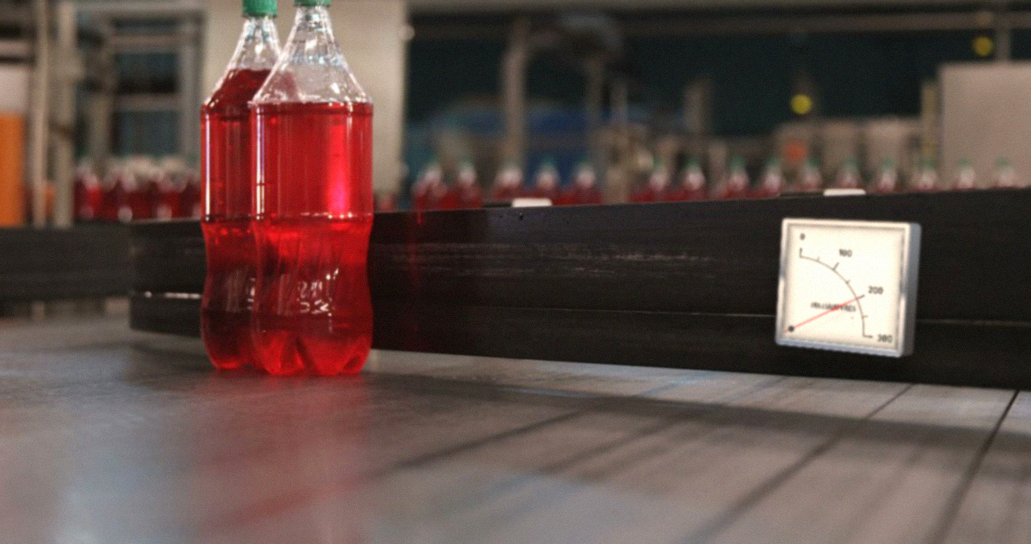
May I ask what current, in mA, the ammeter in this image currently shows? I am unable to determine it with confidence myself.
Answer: 200 mA
